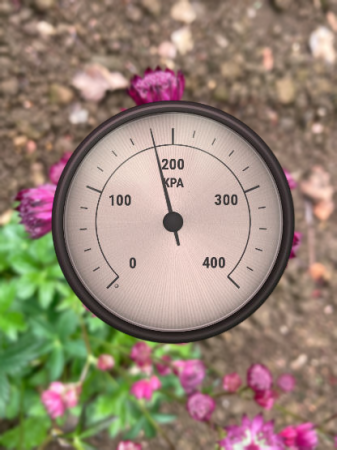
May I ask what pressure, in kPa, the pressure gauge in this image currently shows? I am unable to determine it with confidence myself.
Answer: 180 kPa
